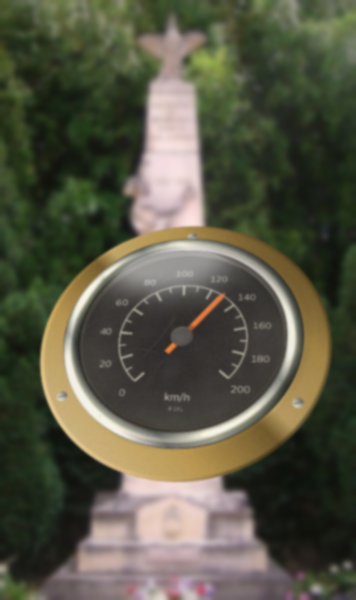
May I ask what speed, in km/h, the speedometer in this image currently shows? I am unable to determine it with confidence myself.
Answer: 130 km/h
